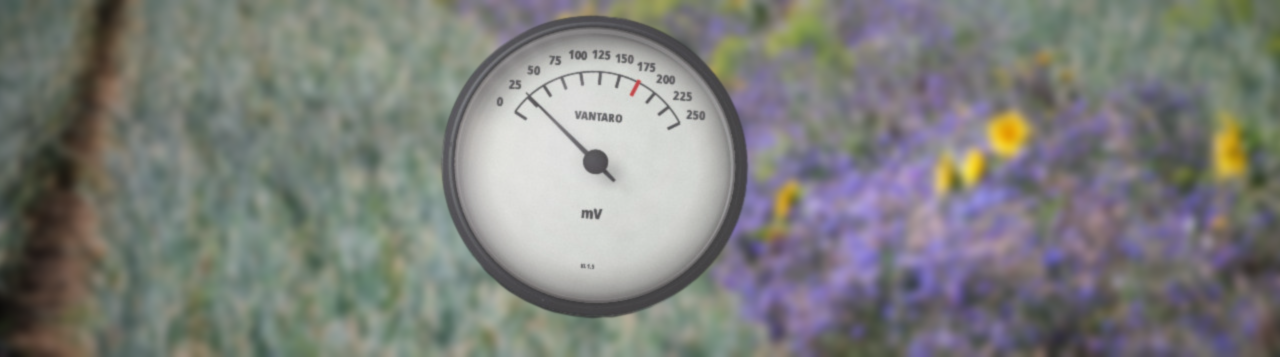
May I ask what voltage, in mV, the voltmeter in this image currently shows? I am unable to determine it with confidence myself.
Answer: 25 mV
